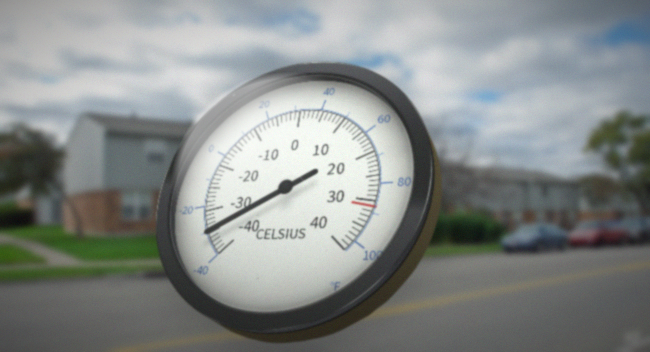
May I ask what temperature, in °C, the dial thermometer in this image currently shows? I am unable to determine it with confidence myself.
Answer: -35 °C
